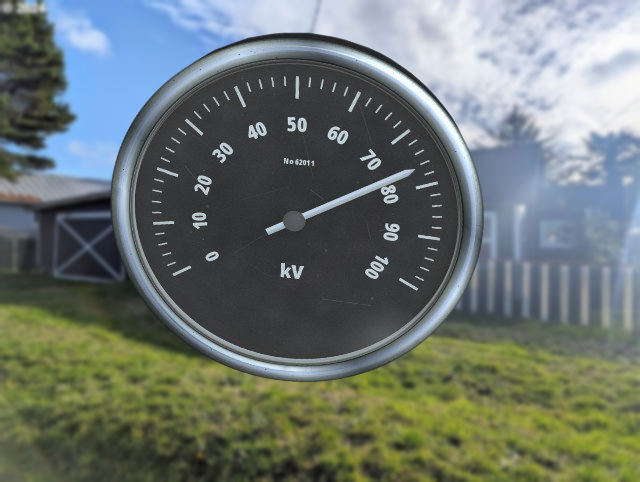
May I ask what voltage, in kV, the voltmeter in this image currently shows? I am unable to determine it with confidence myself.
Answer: 76 kV
